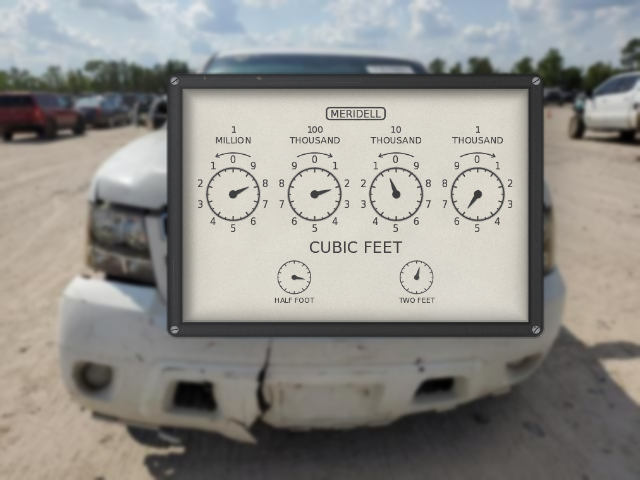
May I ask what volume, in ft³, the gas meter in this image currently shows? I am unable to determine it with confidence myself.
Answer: 820600 ft³
